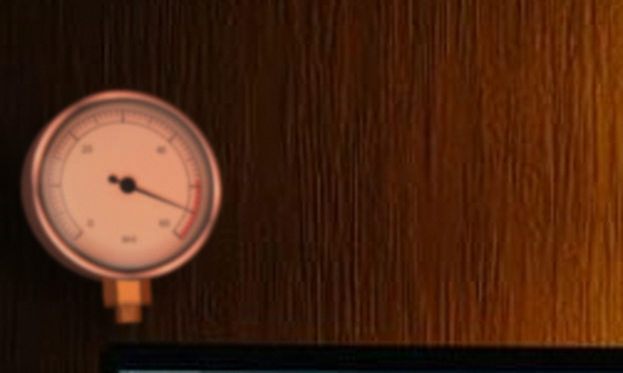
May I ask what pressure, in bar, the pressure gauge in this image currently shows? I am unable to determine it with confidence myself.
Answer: 55 bar
